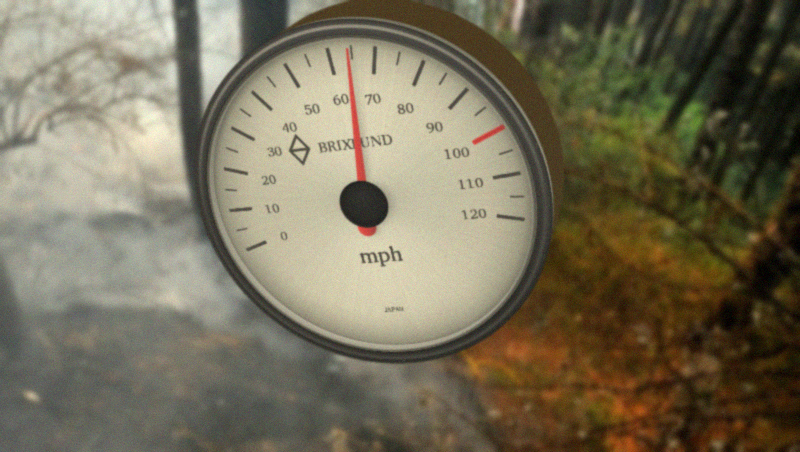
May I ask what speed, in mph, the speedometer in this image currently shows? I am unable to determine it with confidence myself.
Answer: 65 mph
